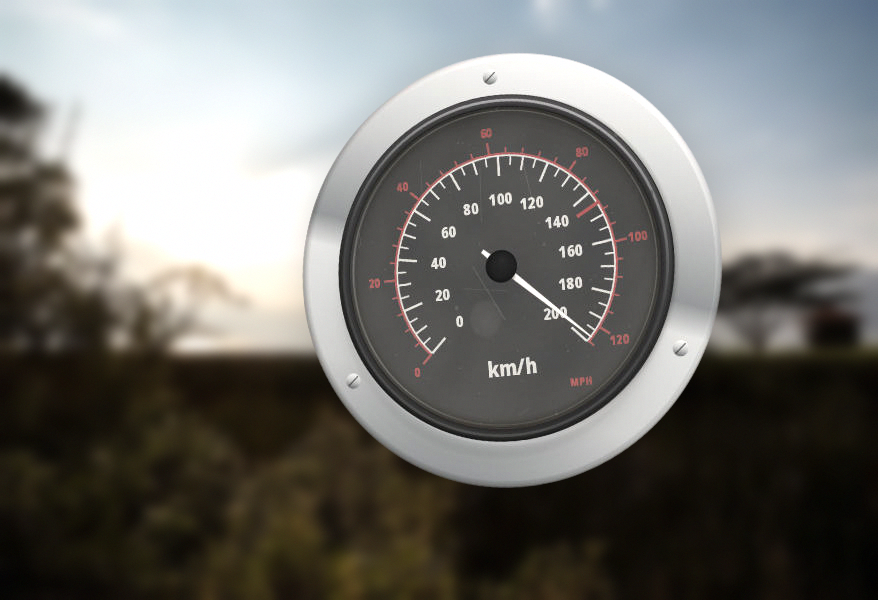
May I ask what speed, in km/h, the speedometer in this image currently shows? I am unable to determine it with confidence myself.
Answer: 197.5 km/h
